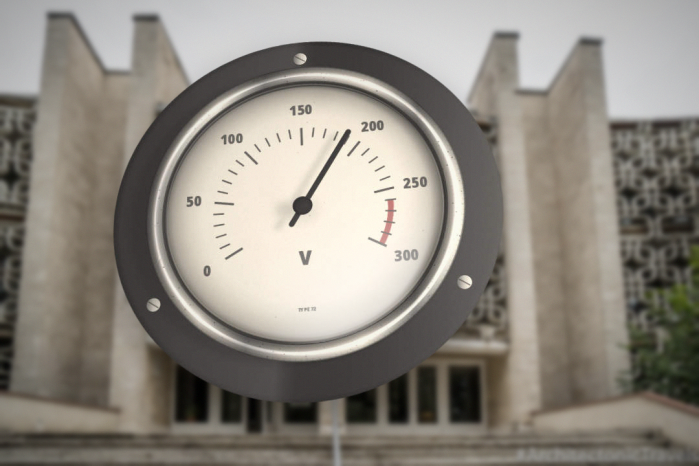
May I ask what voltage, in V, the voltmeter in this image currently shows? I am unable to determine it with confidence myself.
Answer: 190 V
